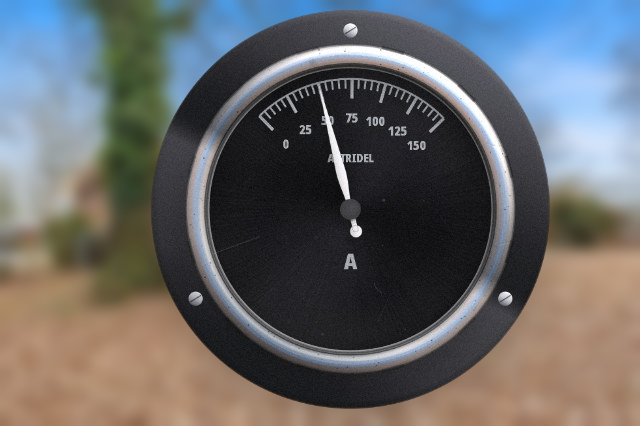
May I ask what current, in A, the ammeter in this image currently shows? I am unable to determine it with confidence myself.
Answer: 50 A
